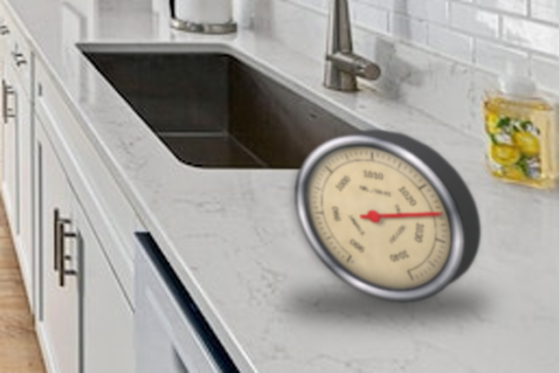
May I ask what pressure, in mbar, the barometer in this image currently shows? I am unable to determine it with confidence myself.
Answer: 1025 mbar
